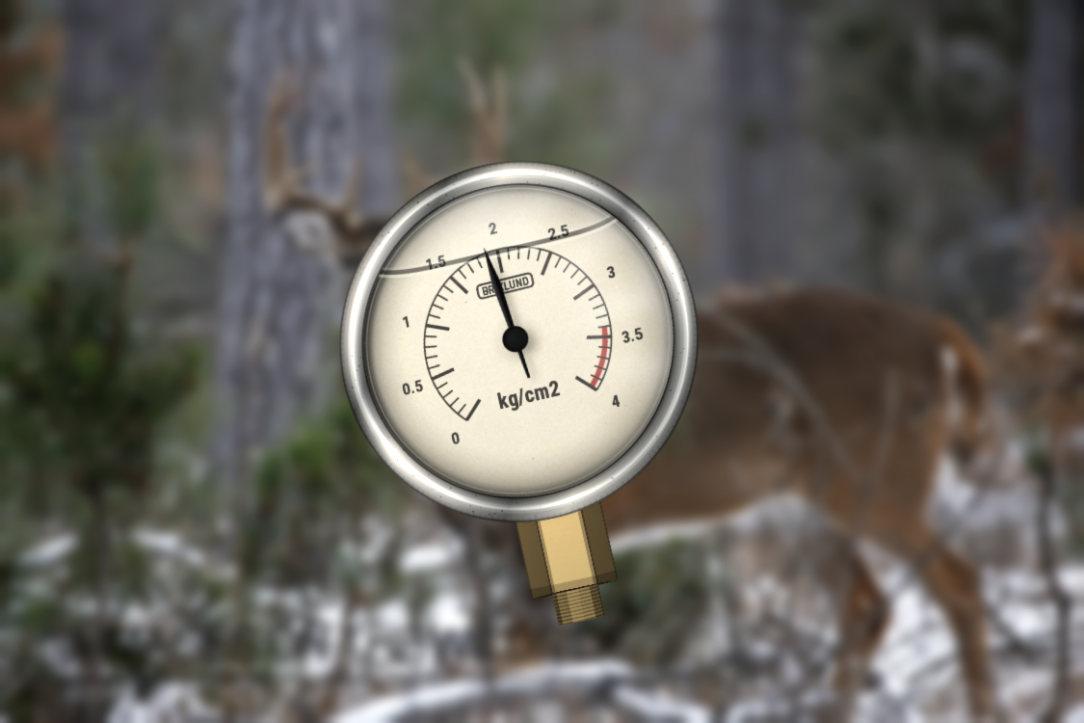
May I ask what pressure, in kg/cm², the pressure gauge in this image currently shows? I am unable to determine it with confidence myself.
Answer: 1.9 kg/cm²
